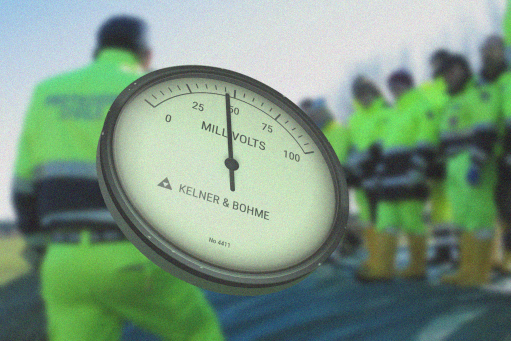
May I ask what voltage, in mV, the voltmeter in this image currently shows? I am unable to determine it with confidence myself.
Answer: 45 mV
